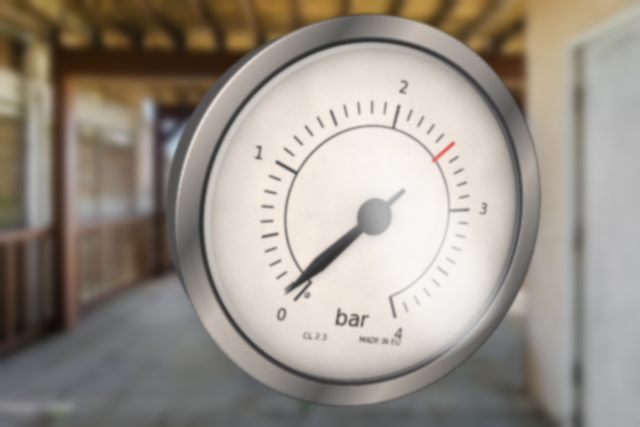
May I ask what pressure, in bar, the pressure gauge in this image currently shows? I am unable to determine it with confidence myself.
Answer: 0.1 bar
